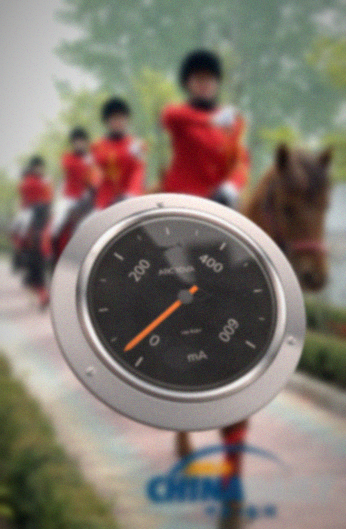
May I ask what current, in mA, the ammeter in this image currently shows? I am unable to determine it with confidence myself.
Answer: 25 mA
